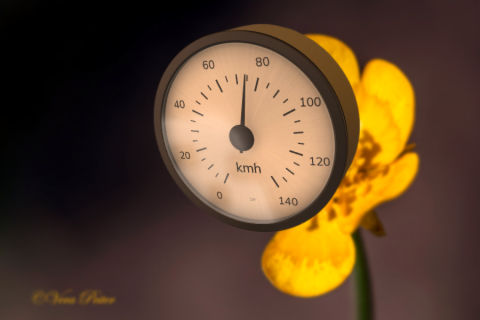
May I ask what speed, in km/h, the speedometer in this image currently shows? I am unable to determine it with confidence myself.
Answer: 75 km/h
